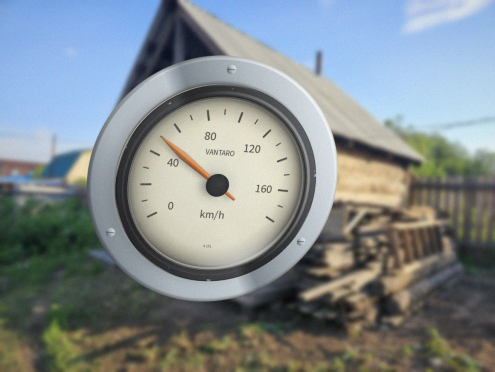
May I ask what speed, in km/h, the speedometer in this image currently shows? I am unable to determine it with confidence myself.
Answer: 50 km/h
